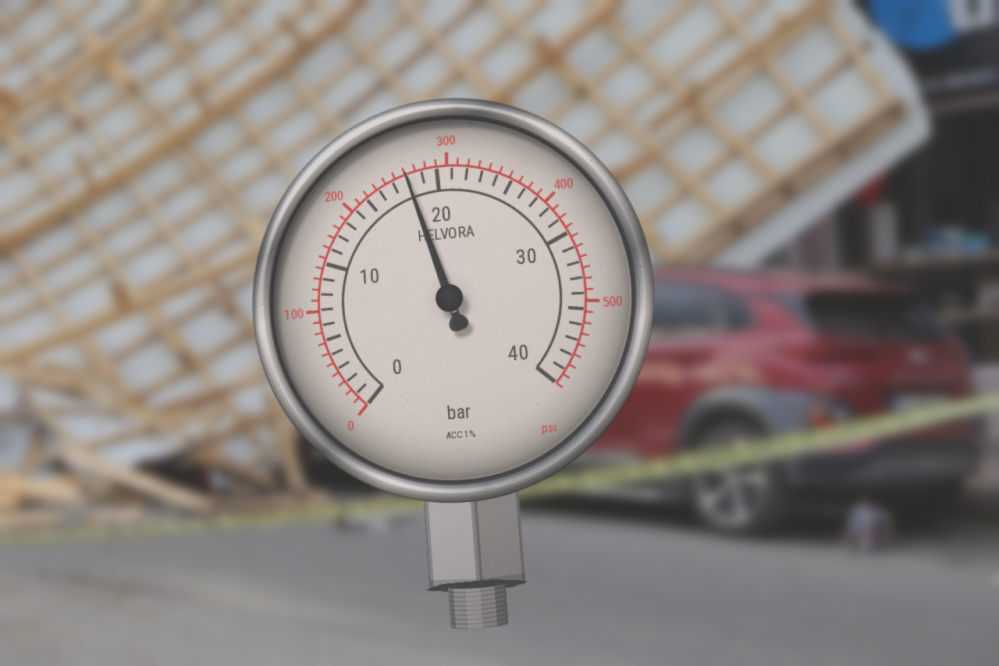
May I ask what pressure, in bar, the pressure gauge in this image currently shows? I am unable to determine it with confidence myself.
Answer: 18 bar
